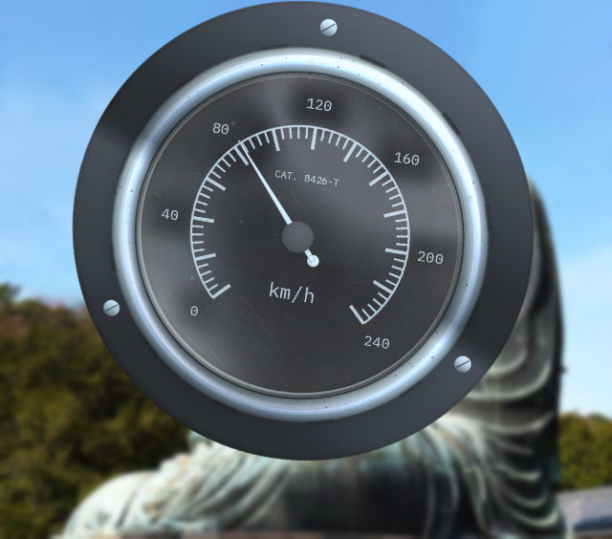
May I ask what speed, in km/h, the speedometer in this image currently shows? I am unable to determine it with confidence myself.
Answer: 84 km/h
